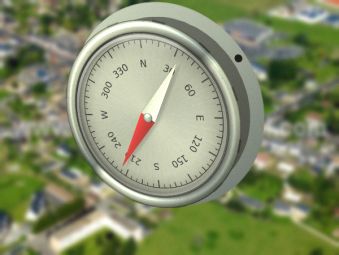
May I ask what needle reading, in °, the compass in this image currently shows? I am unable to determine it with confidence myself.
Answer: 215 °
